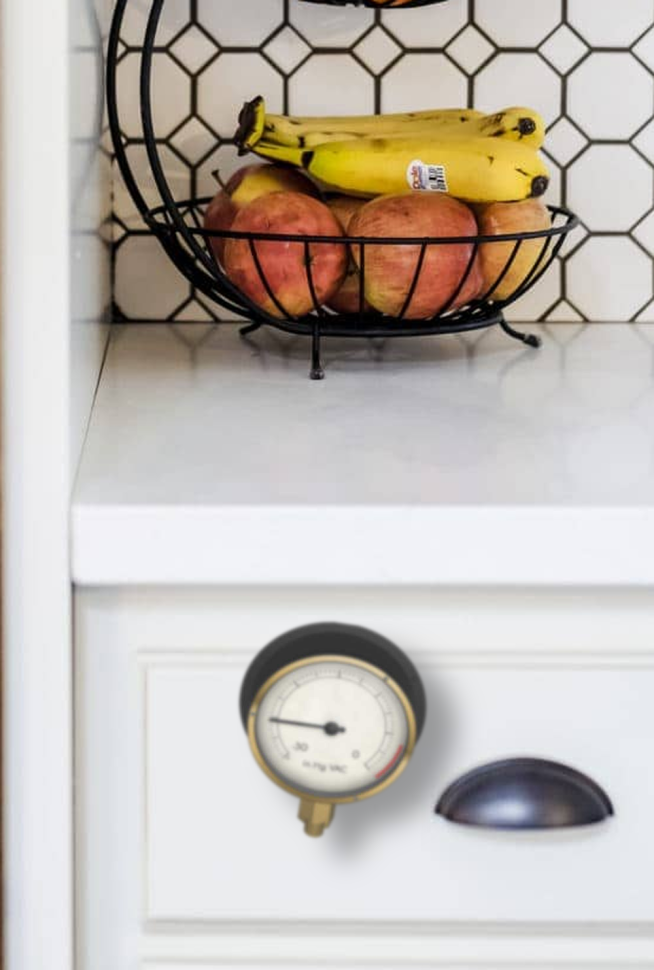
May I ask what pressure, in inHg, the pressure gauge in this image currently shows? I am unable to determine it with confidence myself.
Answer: -25 inHg
